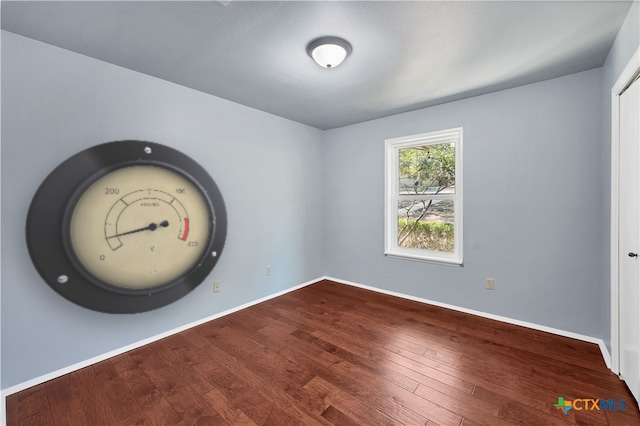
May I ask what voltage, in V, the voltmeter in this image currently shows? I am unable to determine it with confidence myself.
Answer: 50 V
